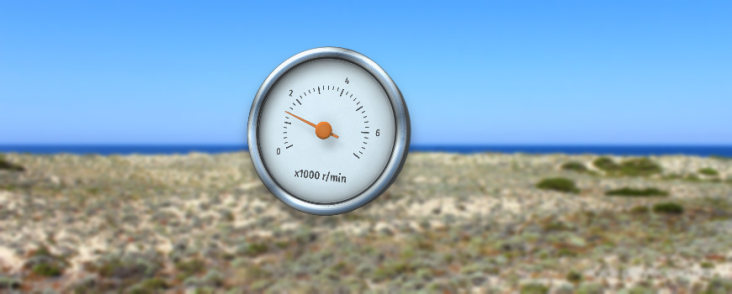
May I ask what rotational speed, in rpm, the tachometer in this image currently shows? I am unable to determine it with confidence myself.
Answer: 1400 rpm
